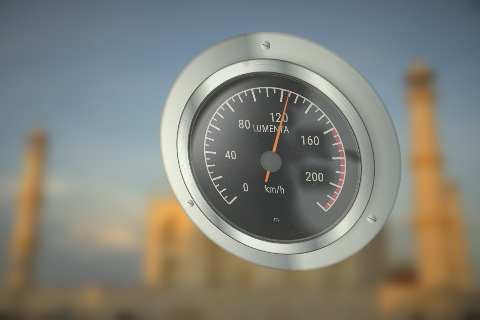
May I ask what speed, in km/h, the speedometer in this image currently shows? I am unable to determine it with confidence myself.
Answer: 125 km/h
